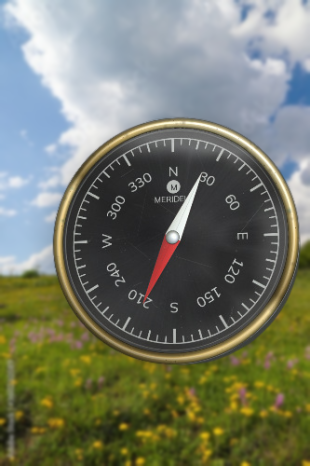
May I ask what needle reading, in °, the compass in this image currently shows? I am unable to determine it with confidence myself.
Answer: 205 °
